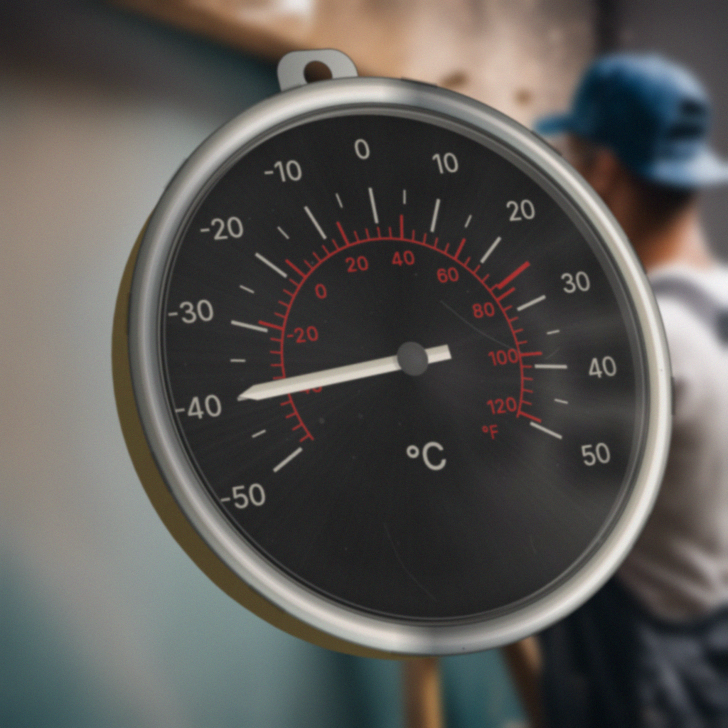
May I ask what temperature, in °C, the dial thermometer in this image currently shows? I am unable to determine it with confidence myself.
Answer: -40 °C
